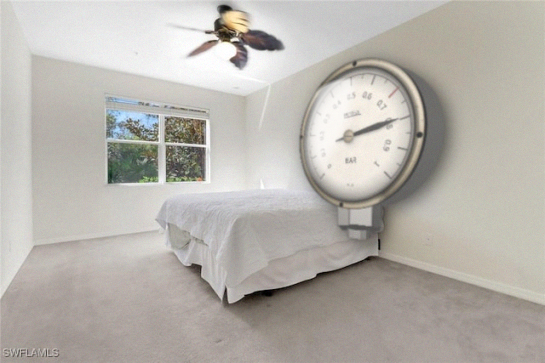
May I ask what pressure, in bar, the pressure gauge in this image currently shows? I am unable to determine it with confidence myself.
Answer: 0.8 bar
